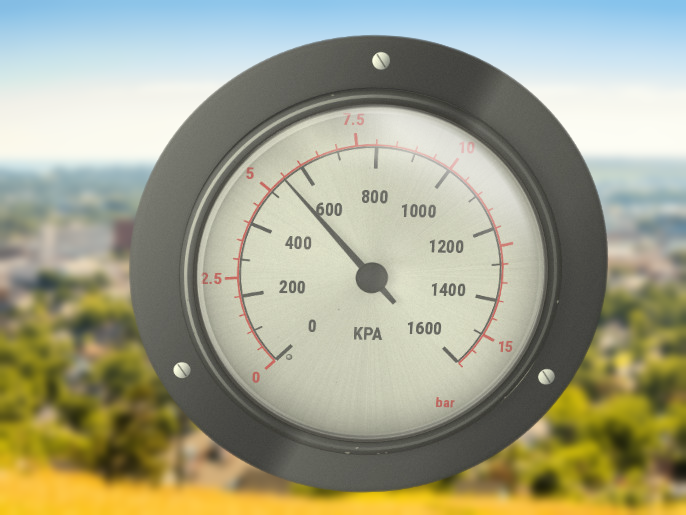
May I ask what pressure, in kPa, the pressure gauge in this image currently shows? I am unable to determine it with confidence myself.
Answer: 550 kPa
